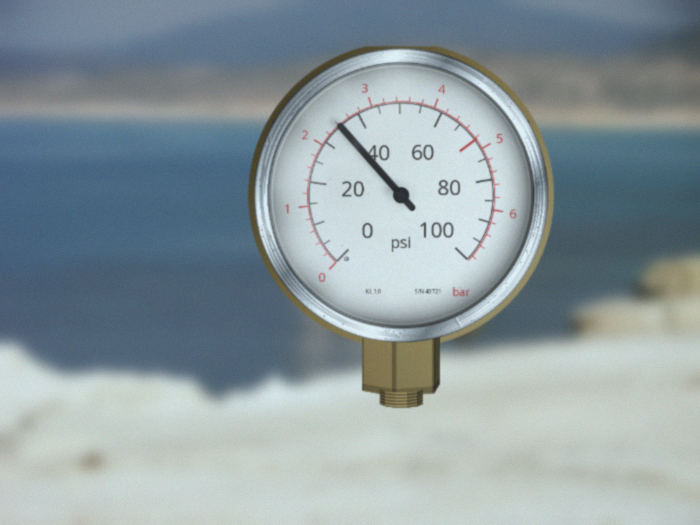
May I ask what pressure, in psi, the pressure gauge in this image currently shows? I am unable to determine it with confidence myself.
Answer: 35 psi
